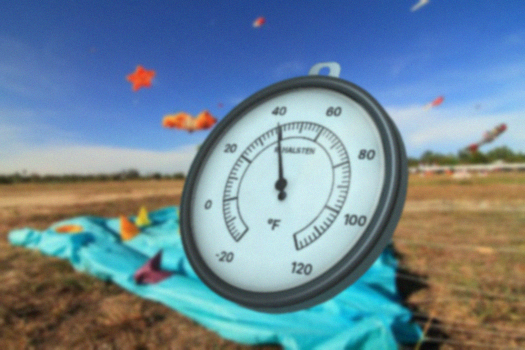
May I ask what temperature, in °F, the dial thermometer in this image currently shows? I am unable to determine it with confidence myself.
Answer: 40 °F
